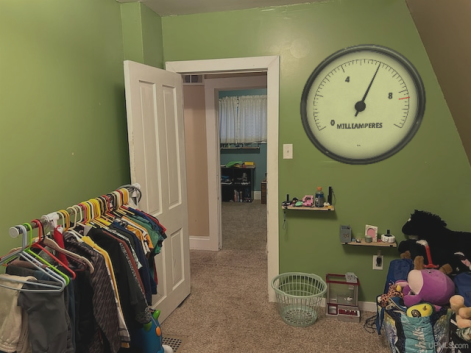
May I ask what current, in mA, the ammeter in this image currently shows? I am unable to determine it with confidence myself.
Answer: 6 mA
